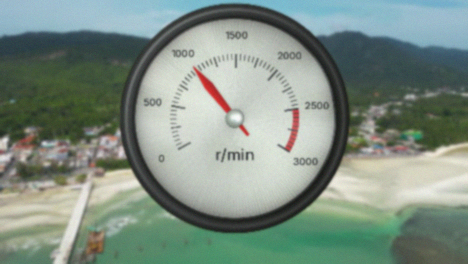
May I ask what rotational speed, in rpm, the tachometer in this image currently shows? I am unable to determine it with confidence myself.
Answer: 1000 rpm
